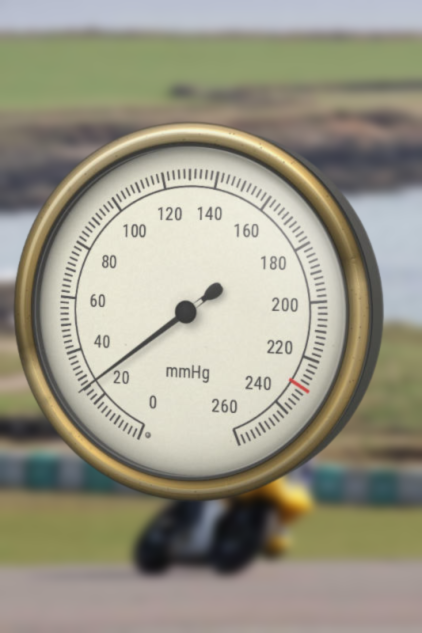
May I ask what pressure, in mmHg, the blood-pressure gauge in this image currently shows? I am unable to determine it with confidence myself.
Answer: 26 mmHg
